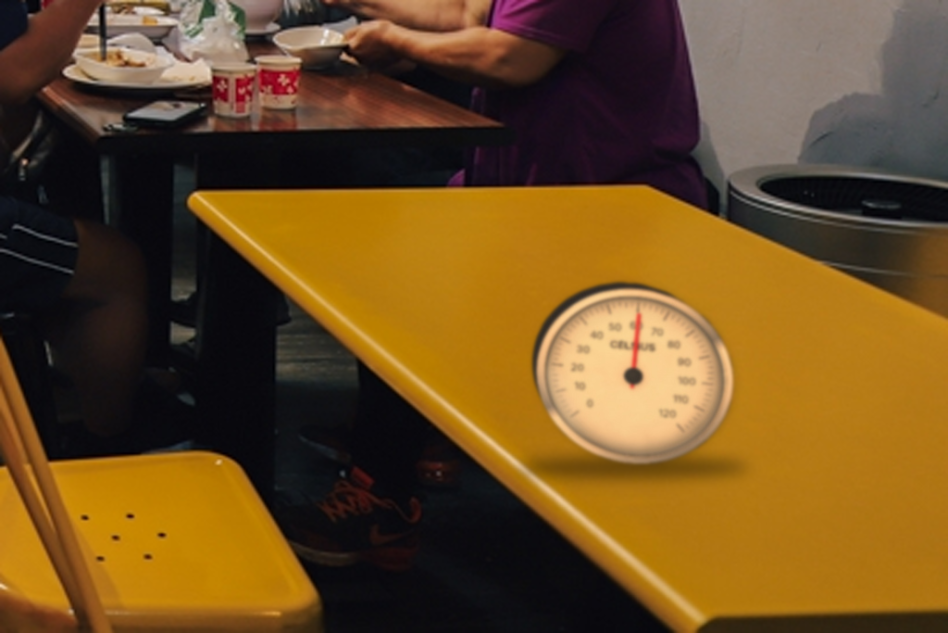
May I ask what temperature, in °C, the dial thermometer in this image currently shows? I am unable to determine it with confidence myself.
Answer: 60 °C
